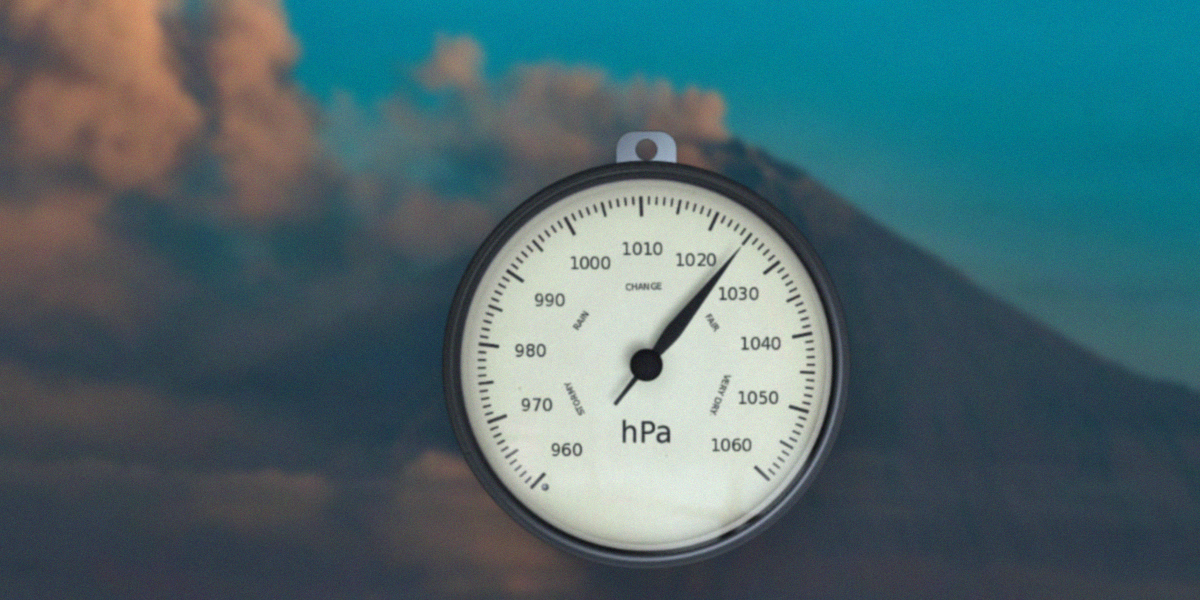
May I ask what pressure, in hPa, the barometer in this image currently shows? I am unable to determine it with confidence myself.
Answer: 1025 hPa
